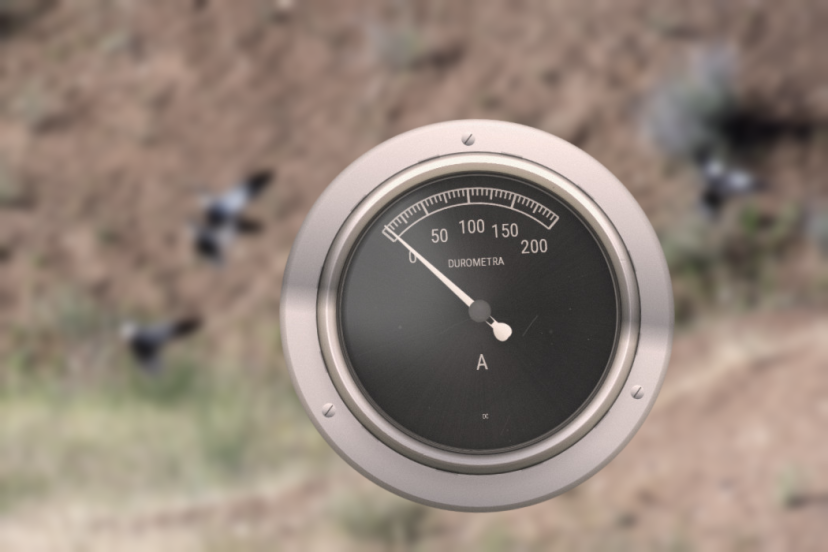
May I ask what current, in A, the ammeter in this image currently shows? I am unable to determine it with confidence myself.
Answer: 5 A
